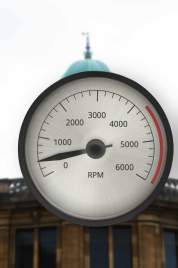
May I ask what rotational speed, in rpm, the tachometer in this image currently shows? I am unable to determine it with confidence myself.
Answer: 400 rpm
